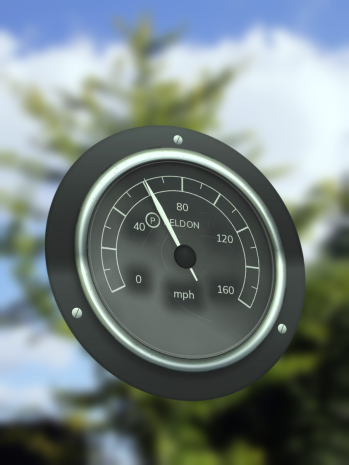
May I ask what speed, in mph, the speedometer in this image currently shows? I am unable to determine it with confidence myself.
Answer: 60 mph
